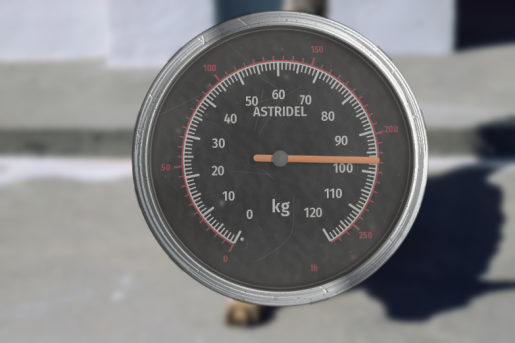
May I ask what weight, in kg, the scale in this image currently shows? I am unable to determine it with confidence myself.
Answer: 97 kg
